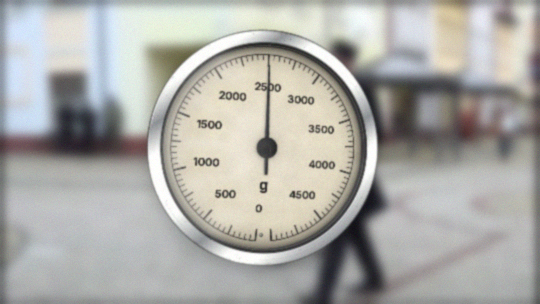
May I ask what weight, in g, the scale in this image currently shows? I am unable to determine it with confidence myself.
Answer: 2500 g
